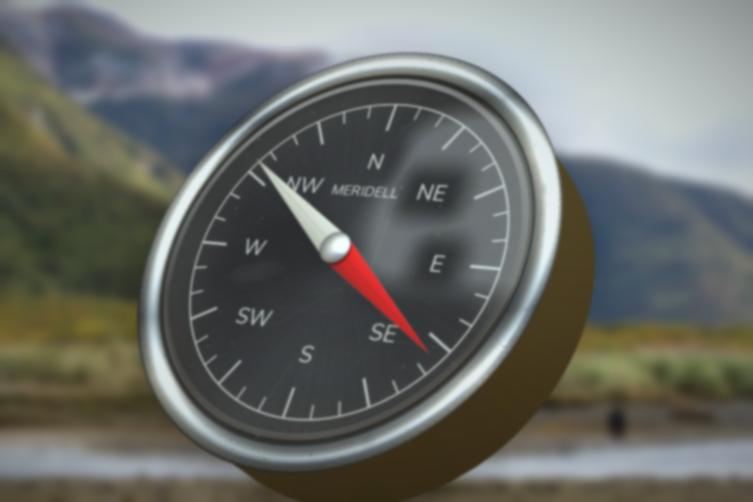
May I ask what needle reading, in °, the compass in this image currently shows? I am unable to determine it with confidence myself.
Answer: 125 °
